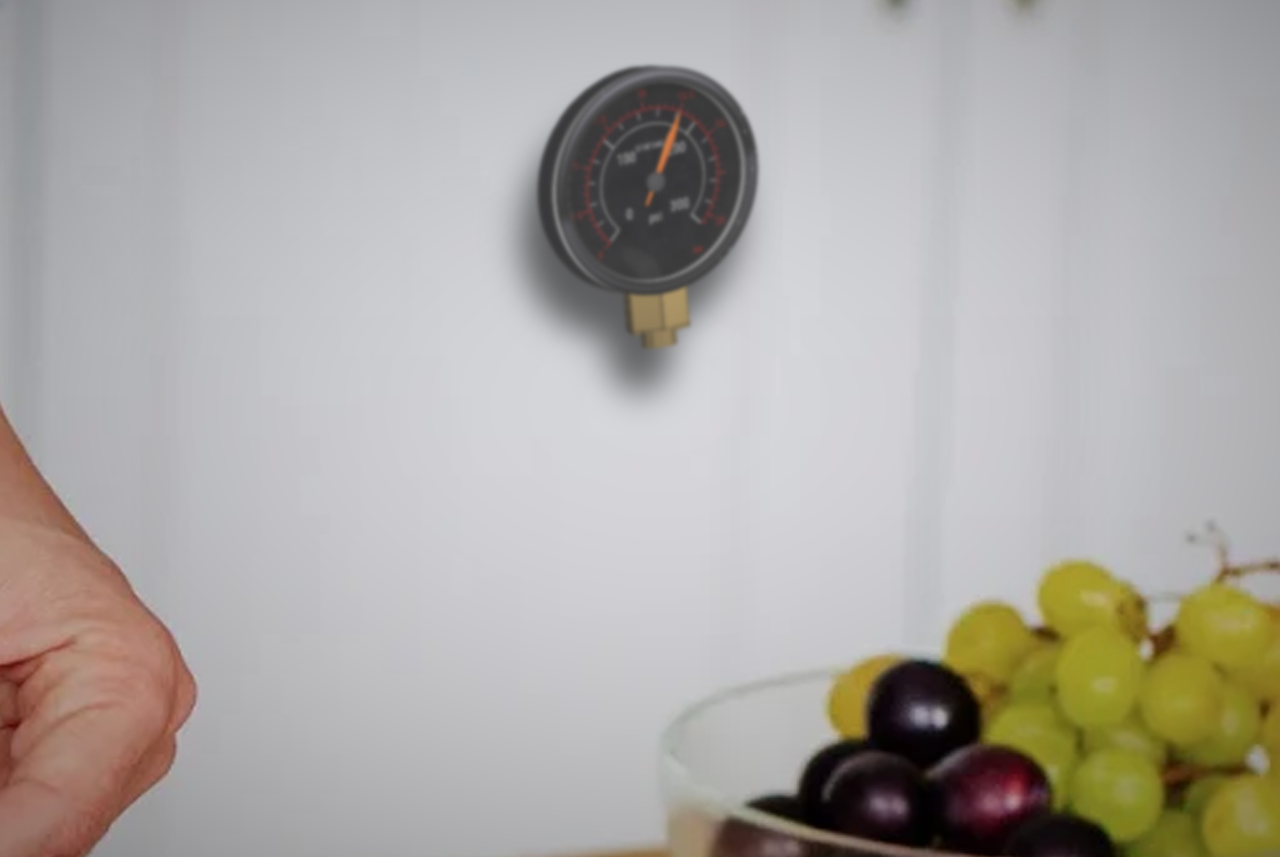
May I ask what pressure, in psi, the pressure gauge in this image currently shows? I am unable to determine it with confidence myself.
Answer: 180 psi
